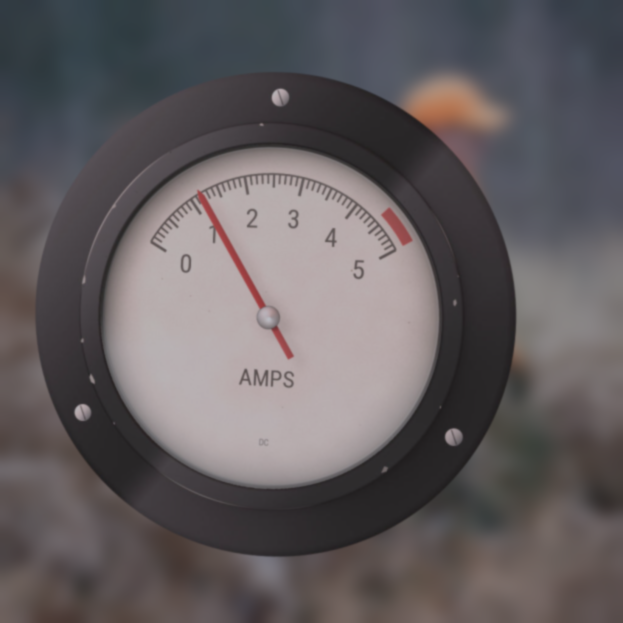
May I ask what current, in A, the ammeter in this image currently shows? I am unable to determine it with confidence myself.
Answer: 1.2 A
